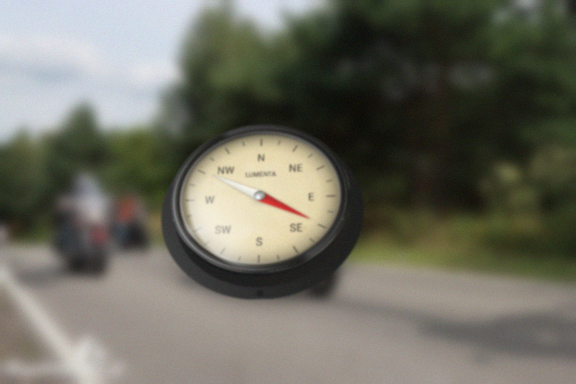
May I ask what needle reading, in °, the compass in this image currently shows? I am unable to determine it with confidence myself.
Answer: 120 °
